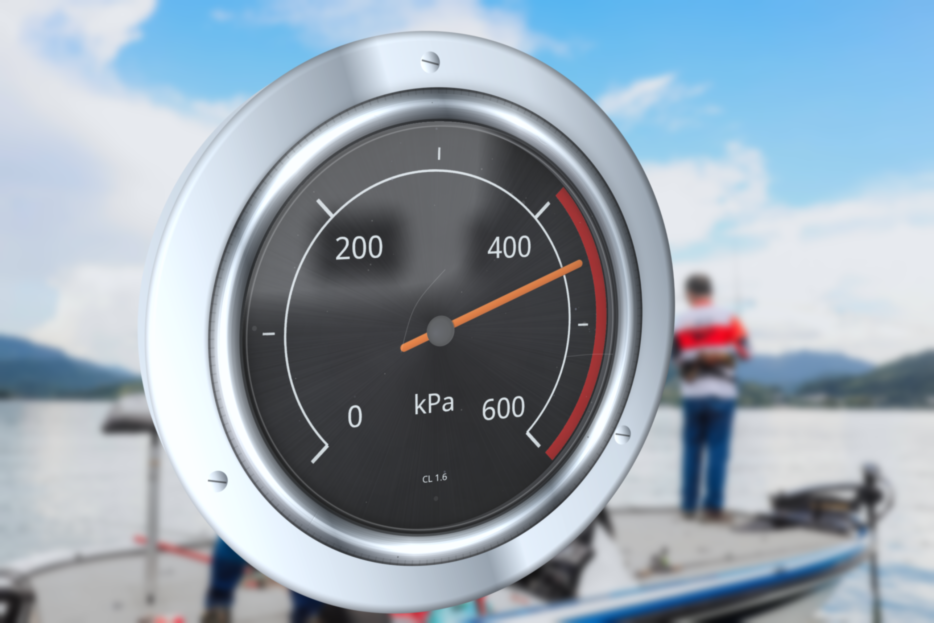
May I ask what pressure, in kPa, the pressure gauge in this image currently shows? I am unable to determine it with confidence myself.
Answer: 450 kPa
